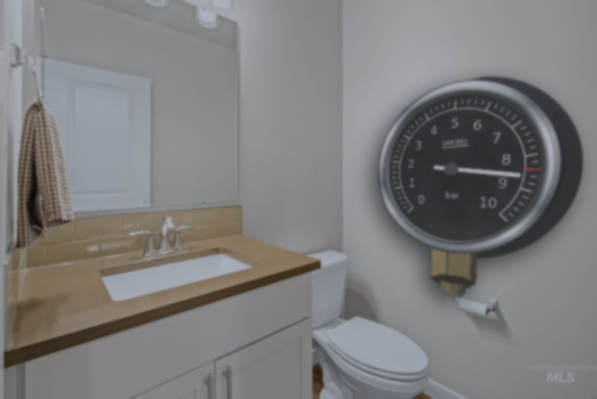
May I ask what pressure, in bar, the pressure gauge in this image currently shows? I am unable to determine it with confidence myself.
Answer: 8.6 bar
